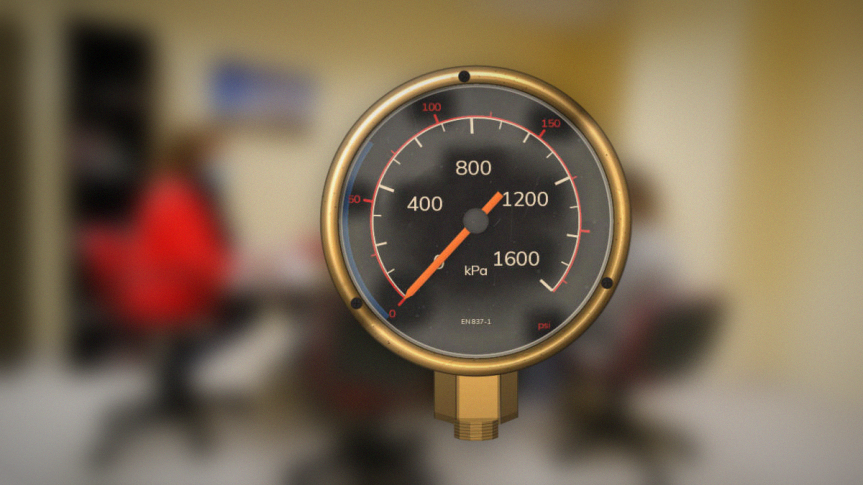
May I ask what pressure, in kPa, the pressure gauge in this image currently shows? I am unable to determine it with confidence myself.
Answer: 0 kPa
